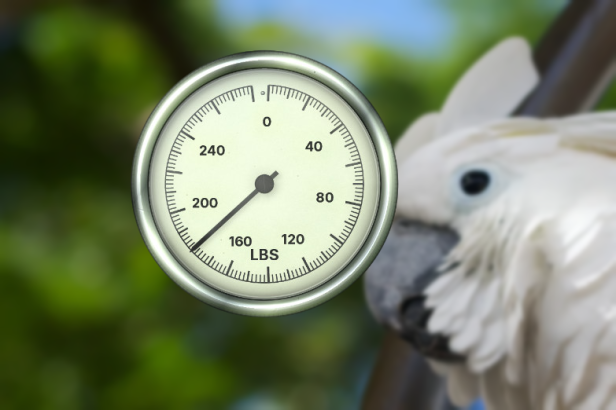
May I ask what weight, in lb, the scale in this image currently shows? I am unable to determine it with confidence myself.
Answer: 180 lb
